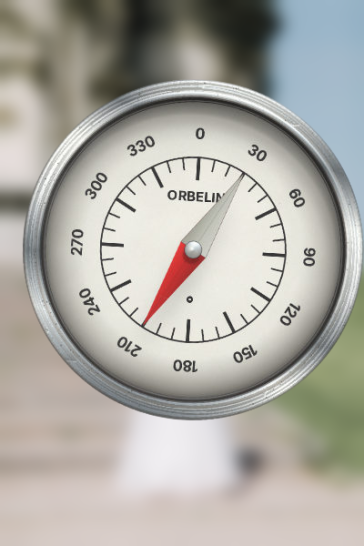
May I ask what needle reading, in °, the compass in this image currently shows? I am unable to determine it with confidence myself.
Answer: 210 °
